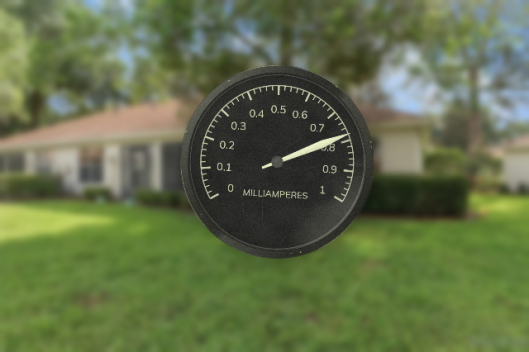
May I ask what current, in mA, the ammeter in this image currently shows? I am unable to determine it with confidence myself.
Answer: 0.78 mA
